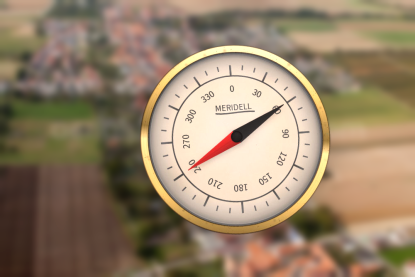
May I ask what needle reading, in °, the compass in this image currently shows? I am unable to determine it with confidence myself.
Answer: 240 °
